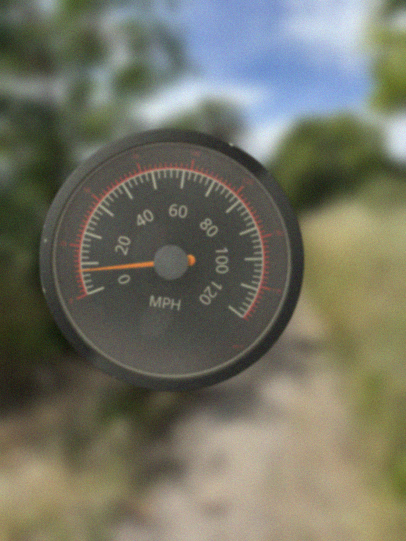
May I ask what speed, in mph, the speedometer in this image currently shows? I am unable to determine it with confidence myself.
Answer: 8 mph
